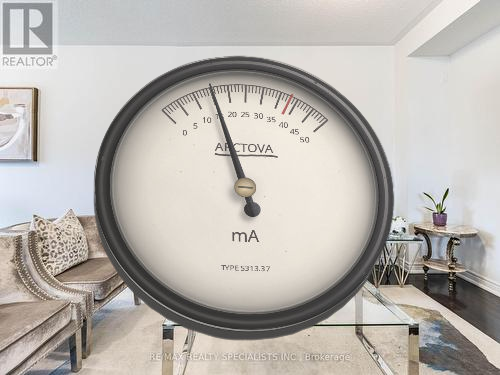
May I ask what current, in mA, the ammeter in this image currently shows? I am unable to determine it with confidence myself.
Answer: 15 mA
